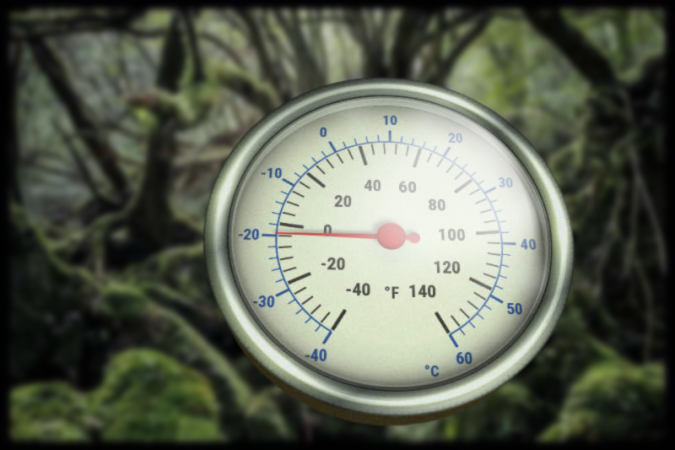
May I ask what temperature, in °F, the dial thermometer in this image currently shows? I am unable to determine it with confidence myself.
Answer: -4 °F
